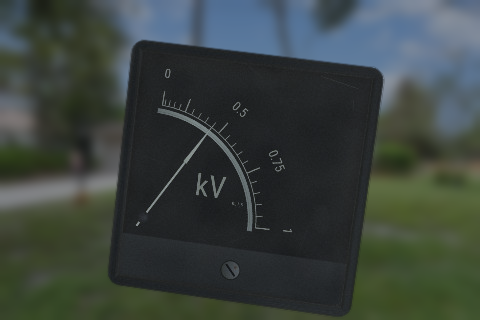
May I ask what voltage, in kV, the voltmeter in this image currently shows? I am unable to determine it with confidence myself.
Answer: 0.45 kV
